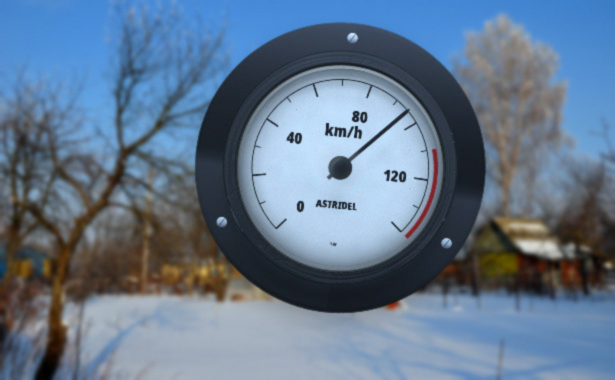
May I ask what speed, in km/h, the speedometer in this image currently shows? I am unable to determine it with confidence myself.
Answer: 95 km/h
